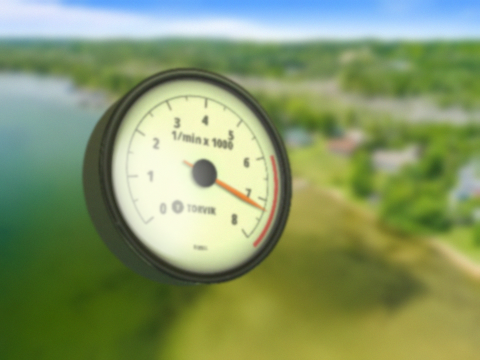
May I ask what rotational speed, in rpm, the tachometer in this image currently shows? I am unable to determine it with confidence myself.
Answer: 7250 rpm
